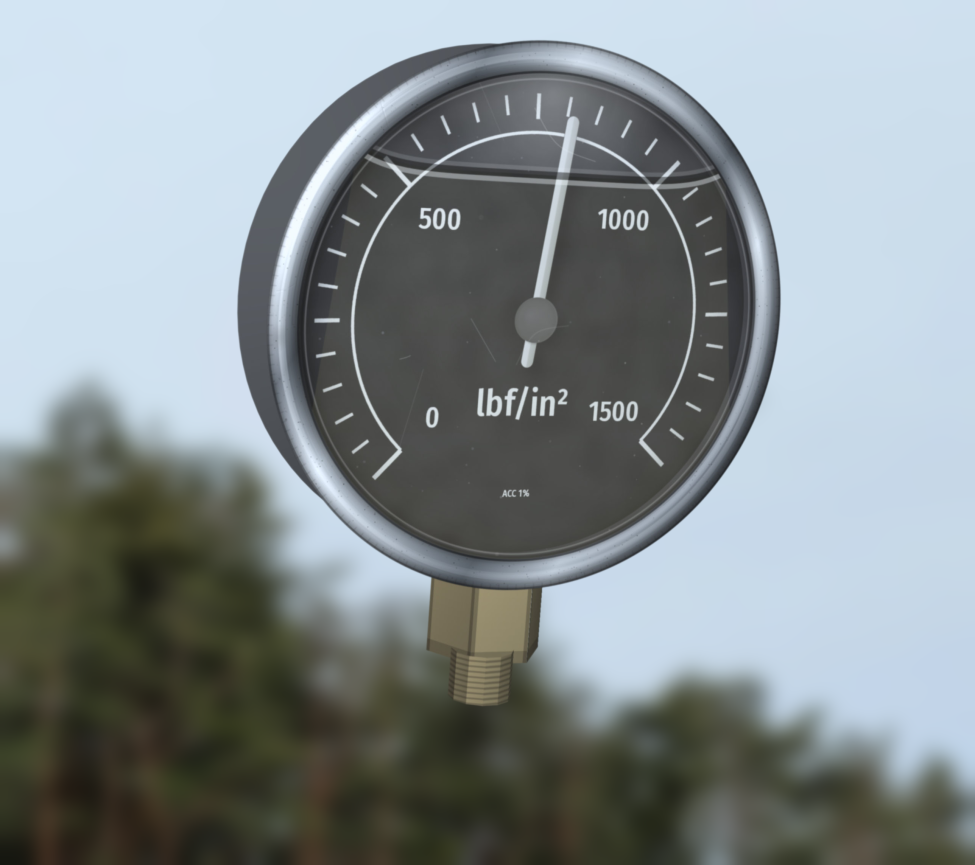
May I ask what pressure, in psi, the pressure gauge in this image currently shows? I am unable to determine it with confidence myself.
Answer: 800 psi
